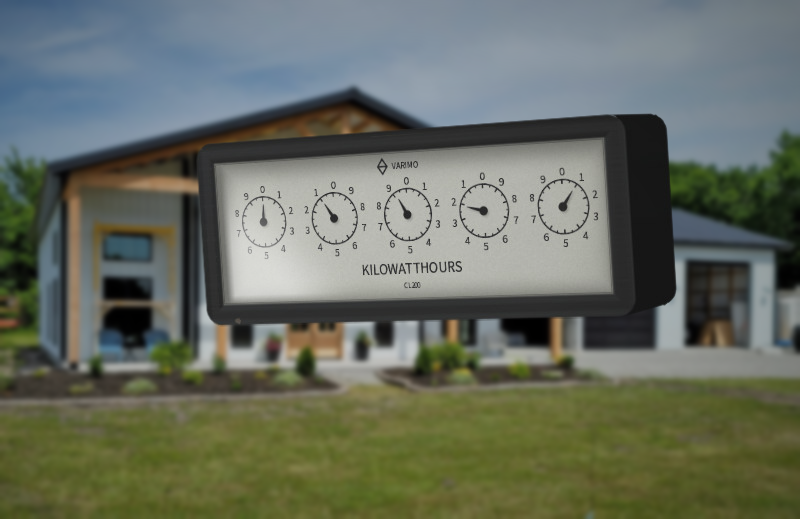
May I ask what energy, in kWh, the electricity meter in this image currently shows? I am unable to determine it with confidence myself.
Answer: 921 kWh
